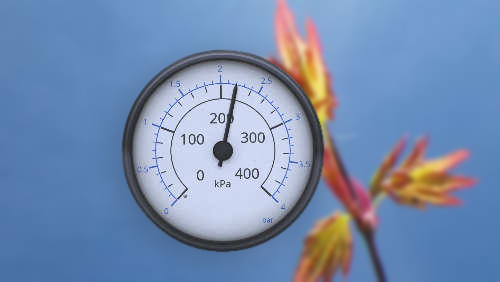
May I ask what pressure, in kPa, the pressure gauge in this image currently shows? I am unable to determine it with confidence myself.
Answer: 220 kPa
